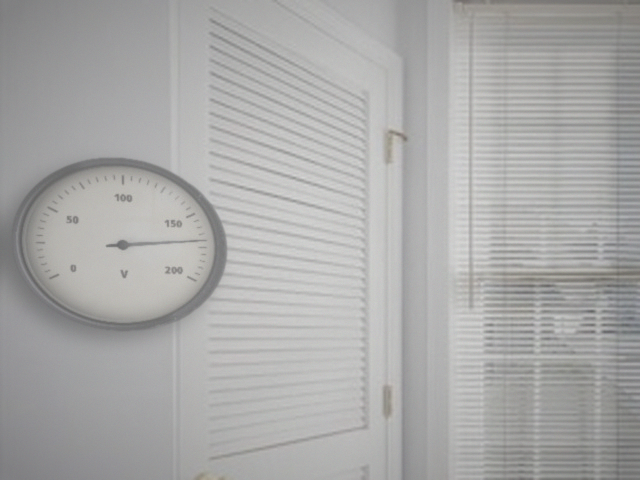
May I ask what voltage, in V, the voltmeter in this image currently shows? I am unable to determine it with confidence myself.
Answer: 170 V
